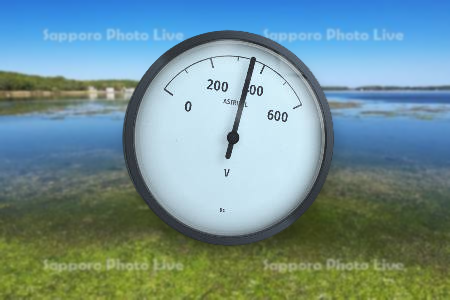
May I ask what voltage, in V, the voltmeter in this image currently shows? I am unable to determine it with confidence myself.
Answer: 350 V
